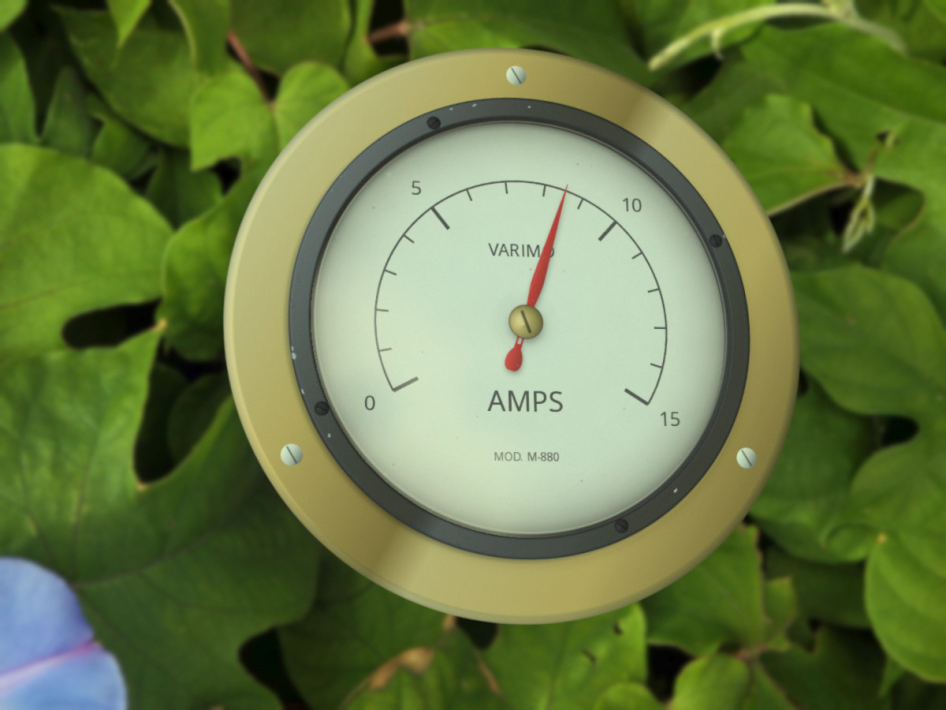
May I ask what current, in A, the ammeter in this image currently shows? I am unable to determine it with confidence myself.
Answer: 8.5 A
